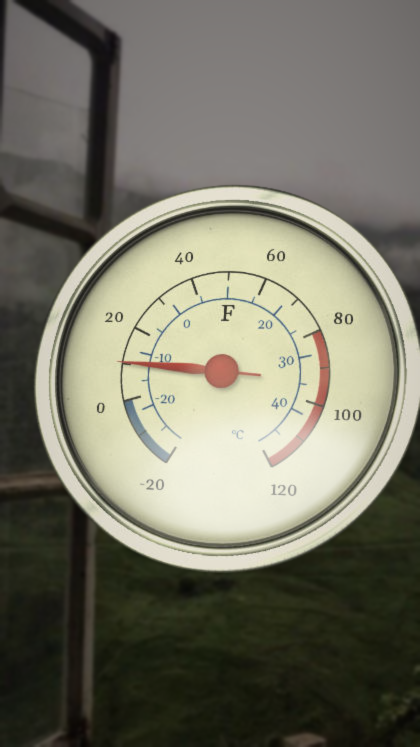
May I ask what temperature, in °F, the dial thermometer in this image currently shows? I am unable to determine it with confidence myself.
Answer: 10 °F
